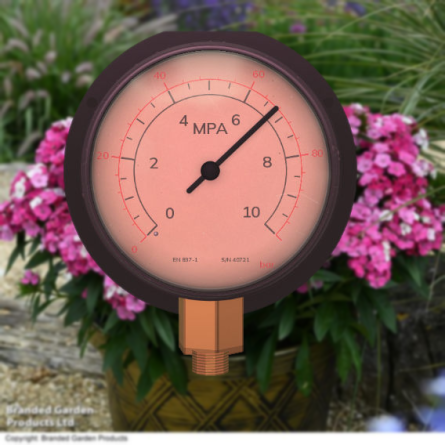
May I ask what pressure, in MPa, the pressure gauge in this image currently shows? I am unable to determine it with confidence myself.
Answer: 6.75 MPa
